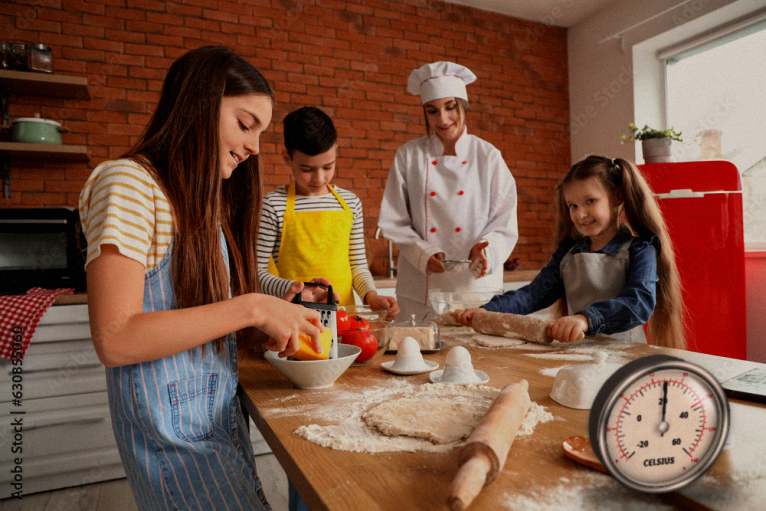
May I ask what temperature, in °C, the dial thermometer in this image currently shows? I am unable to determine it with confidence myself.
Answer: 20 °C
